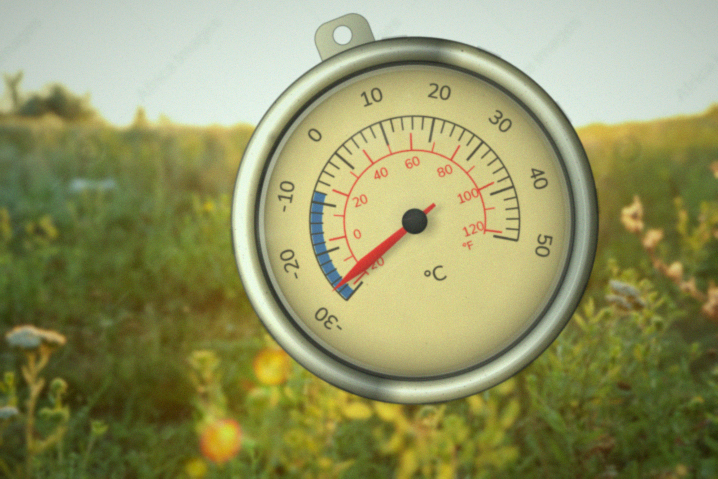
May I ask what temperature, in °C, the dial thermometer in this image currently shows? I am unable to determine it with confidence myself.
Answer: -27 °C
